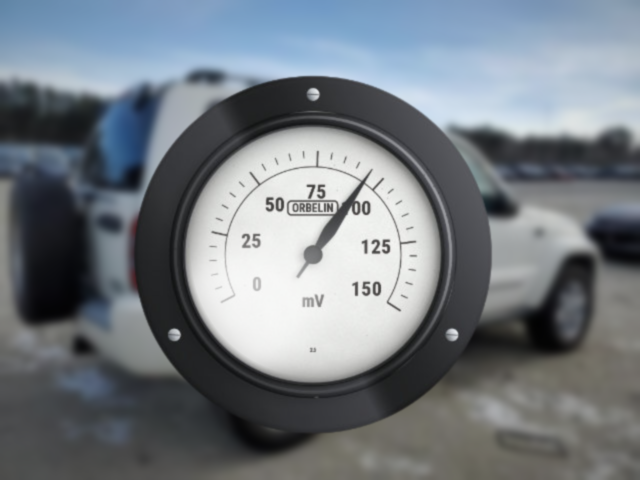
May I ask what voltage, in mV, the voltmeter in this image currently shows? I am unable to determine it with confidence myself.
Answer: 95 mV
